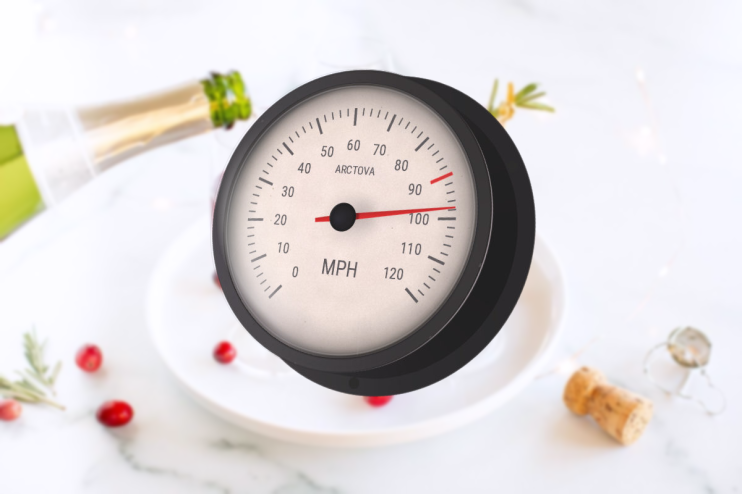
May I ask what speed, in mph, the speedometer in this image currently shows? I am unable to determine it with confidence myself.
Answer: 98 mph
